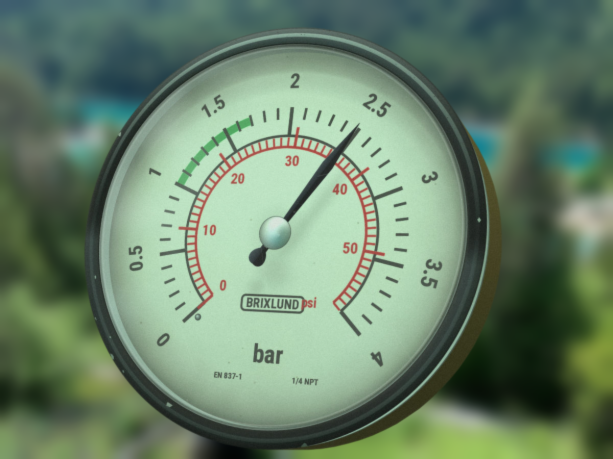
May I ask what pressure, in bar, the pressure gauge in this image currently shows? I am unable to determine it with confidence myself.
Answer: 2.5 bar
